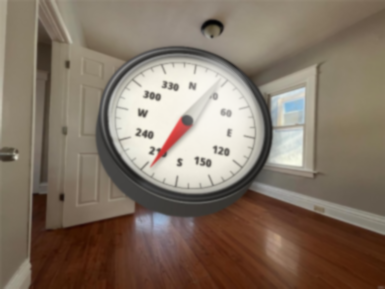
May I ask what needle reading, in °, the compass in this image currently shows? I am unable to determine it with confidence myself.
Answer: 205 °
